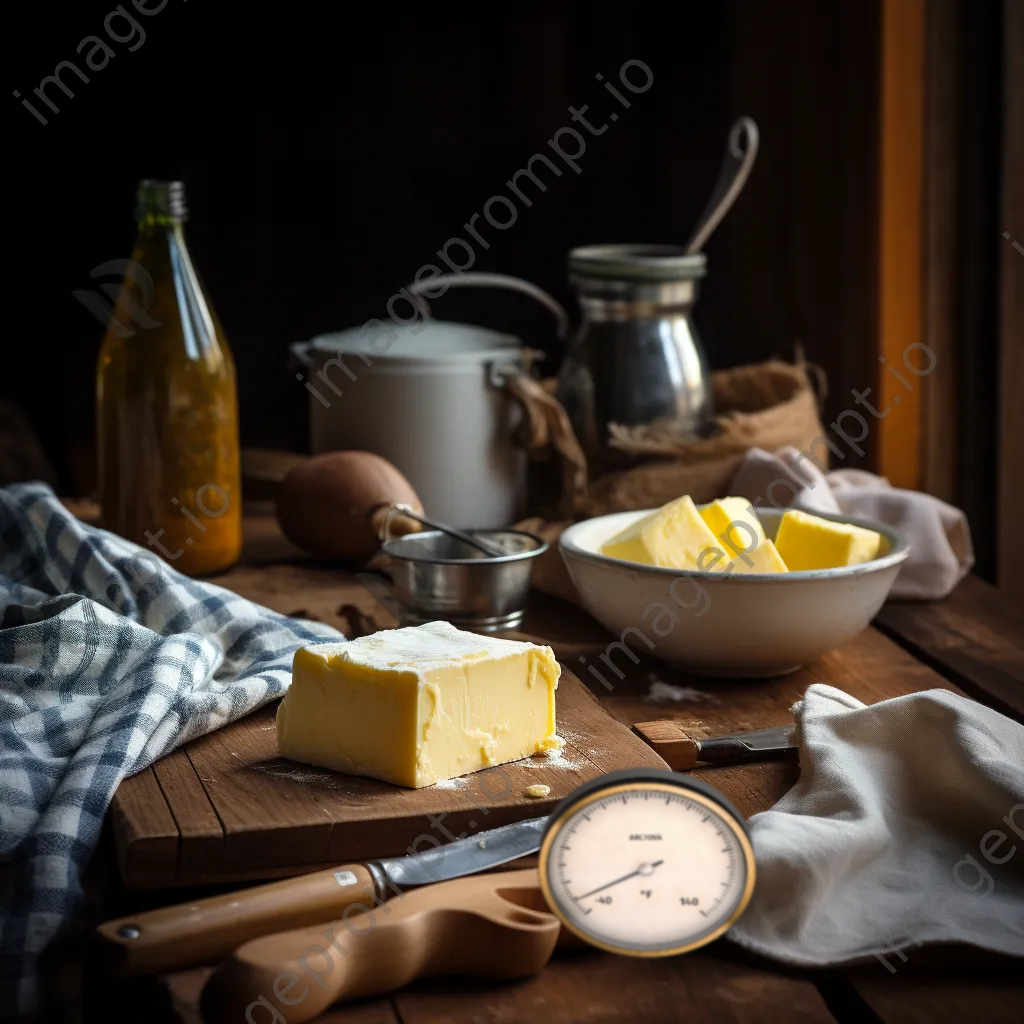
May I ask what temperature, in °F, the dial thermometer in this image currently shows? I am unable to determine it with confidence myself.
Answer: -30 °F
